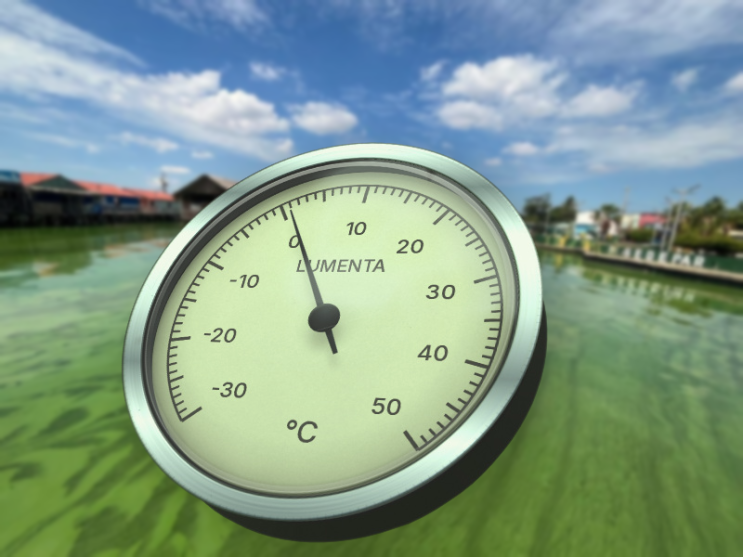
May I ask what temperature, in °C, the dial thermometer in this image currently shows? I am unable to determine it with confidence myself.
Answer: 1 °C
